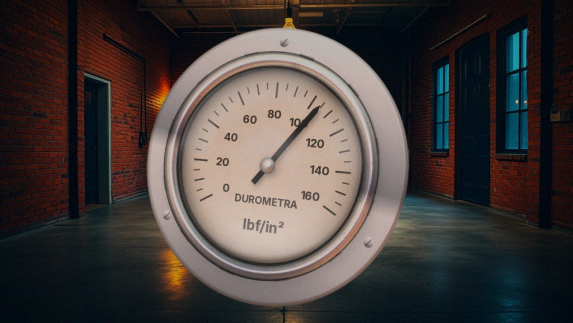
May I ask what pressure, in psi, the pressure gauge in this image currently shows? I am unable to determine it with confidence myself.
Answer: 105 psi
